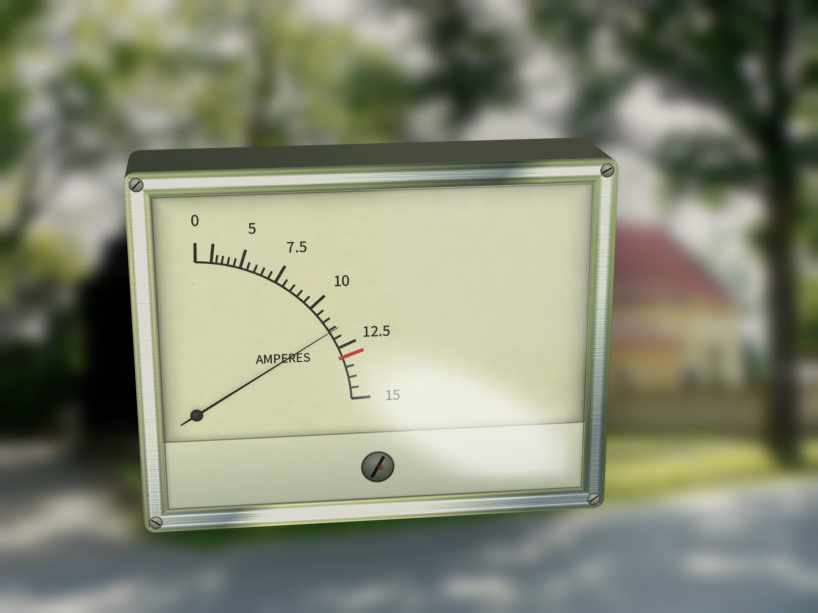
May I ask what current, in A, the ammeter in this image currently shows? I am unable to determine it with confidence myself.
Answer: 11.5 A
